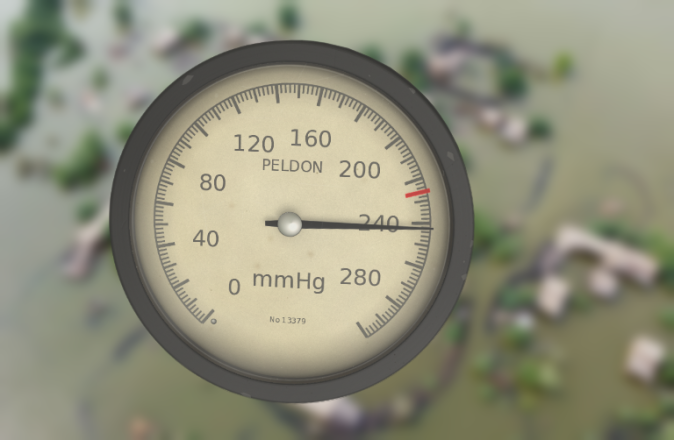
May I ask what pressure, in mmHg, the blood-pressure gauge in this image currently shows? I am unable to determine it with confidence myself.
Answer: 242 mmHg
